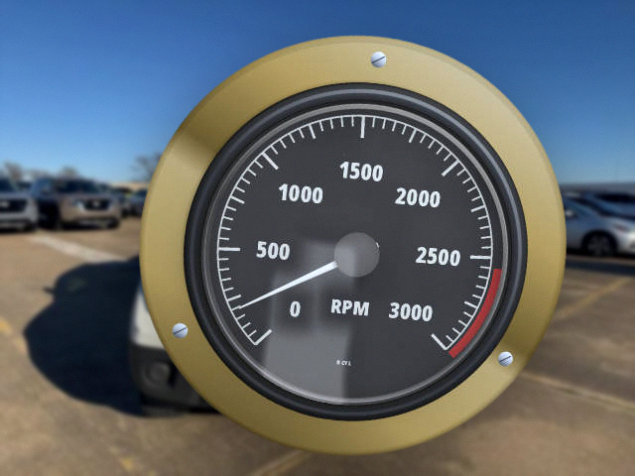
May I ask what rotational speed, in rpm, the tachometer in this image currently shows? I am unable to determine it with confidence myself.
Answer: 200 rpm
